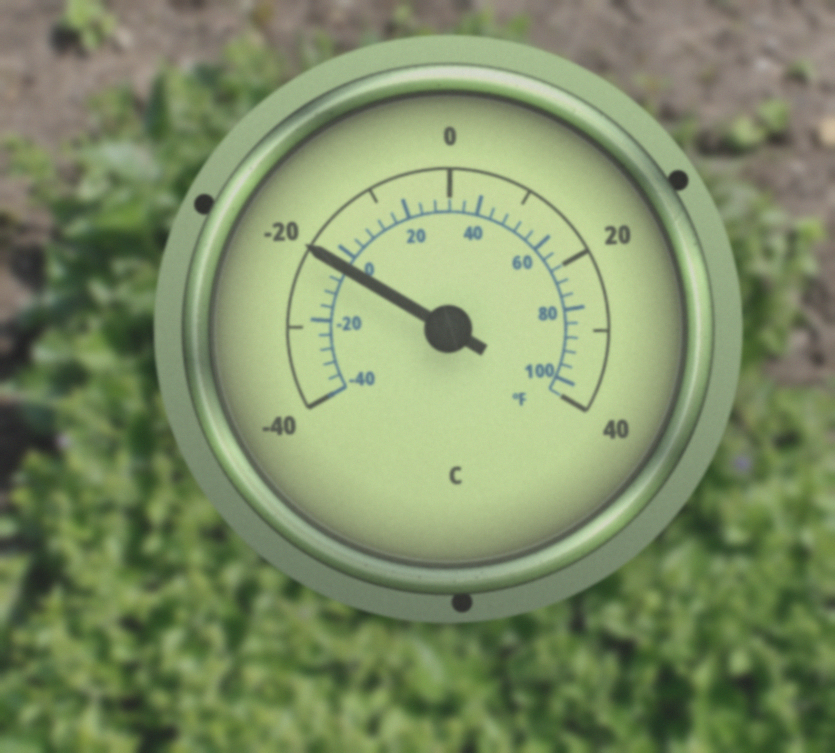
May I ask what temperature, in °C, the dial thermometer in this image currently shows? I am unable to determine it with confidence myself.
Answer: -20 °C
